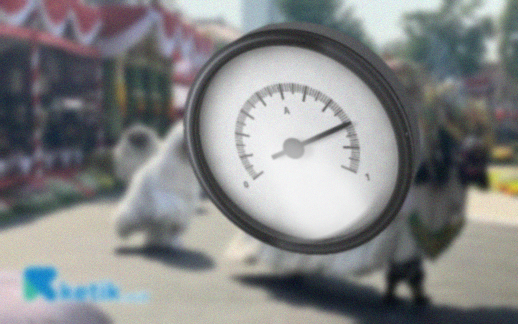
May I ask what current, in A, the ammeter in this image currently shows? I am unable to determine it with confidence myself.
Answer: 0.8 A
